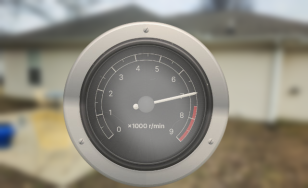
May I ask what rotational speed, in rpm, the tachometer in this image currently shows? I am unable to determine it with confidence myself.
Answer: 7000 rpm
